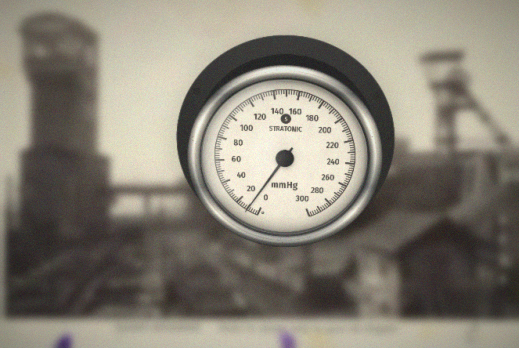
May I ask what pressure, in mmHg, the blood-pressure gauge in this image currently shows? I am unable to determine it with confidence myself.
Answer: 10 mmHg
